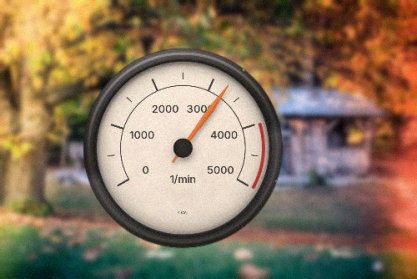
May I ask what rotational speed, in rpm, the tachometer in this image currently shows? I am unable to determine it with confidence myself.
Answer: 3250 rpm
